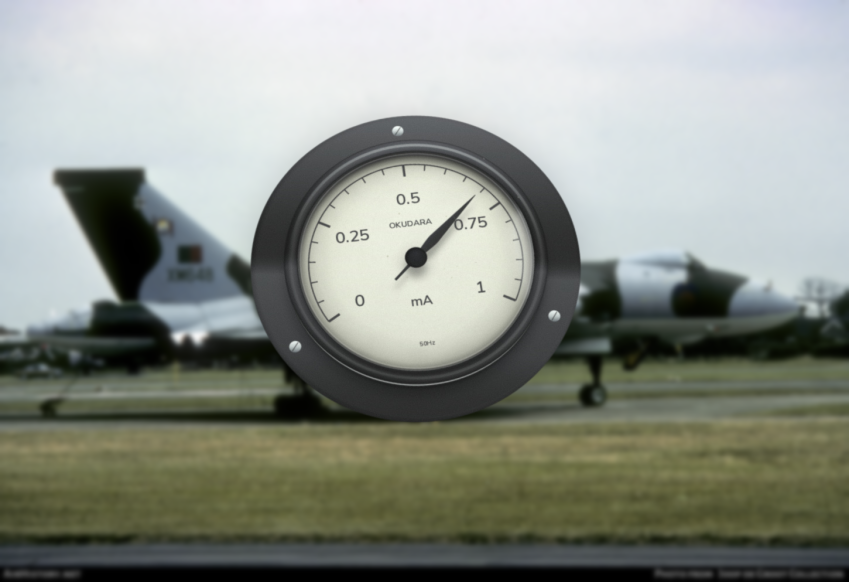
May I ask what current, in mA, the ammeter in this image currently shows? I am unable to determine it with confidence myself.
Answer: 0.7 mA
